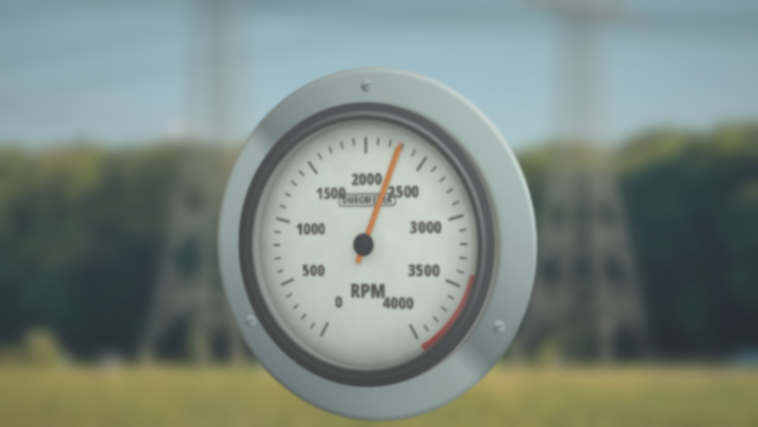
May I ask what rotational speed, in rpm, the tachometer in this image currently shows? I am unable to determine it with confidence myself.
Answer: 2300 rpm
